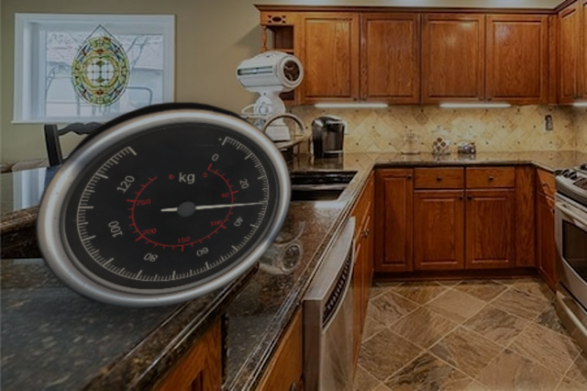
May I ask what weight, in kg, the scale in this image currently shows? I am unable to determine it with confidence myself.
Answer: 30 kg
